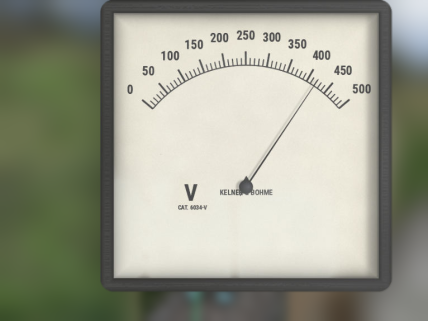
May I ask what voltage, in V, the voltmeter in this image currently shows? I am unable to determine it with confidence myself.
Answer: 420 V
